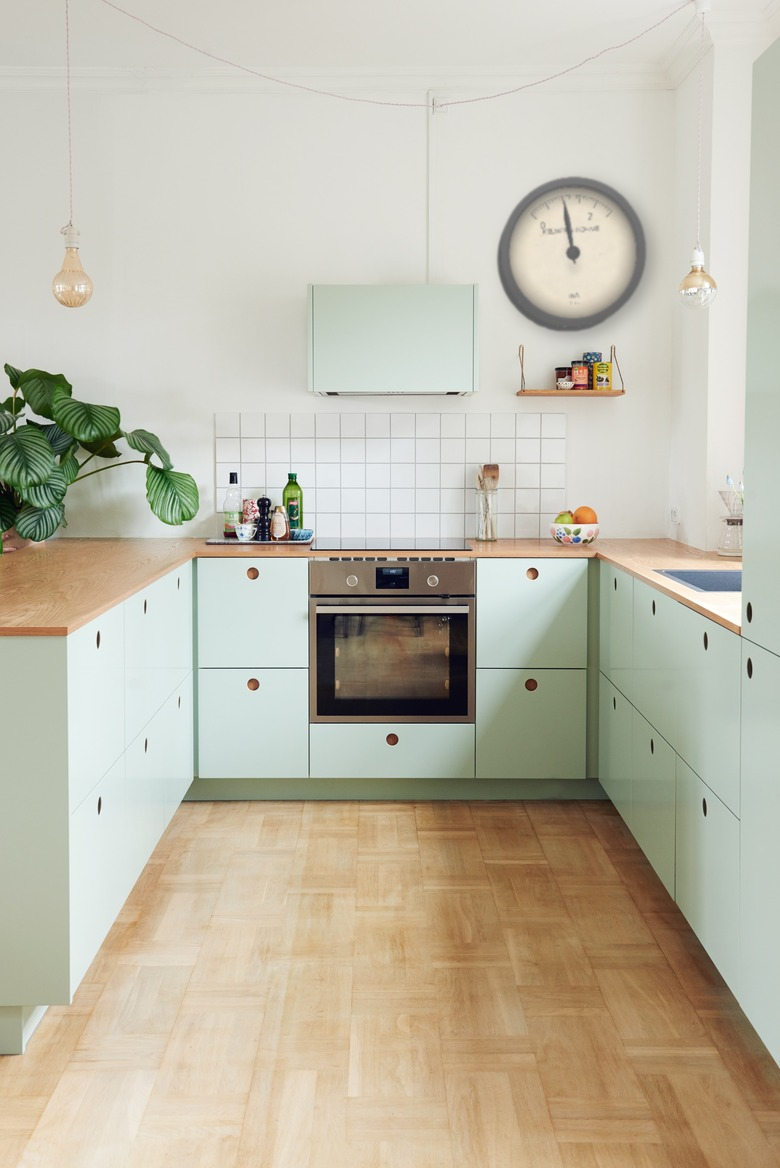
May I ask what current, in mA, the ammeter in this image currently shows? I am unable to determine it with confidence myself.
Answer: 1 mA
